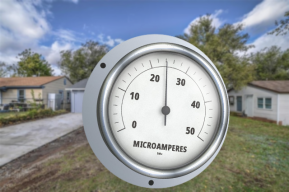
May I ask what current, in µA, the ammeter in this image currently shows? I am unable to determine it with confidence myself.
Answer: 24 µA
